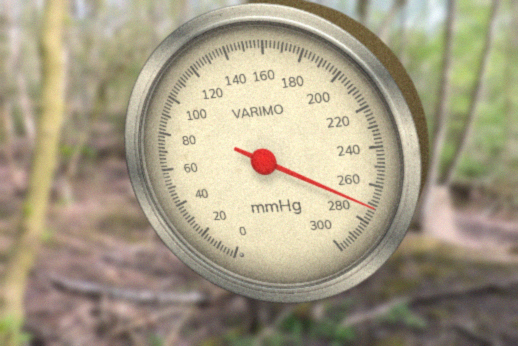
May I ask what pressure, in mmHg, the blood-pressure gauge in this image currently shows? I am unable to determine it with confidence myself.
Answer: 270 mmHg
